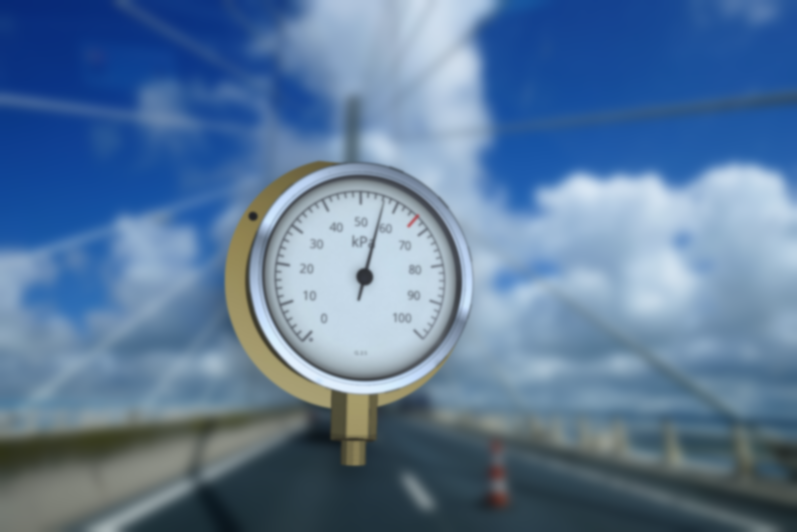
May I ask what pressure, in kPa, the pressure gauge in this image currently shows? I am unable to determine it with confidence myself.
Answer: 56 kPa
